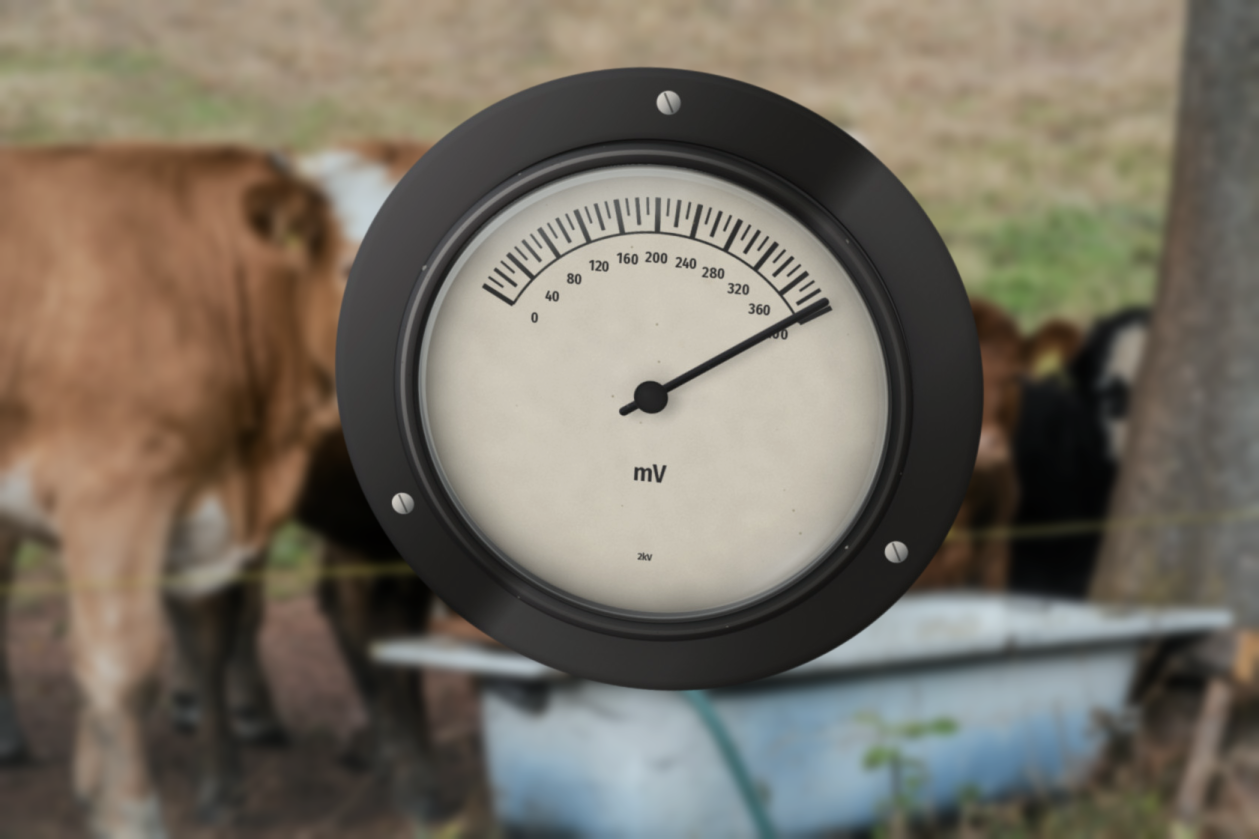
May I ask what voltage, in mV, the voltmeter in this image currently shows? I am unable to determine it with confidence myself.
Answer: 390 mV
